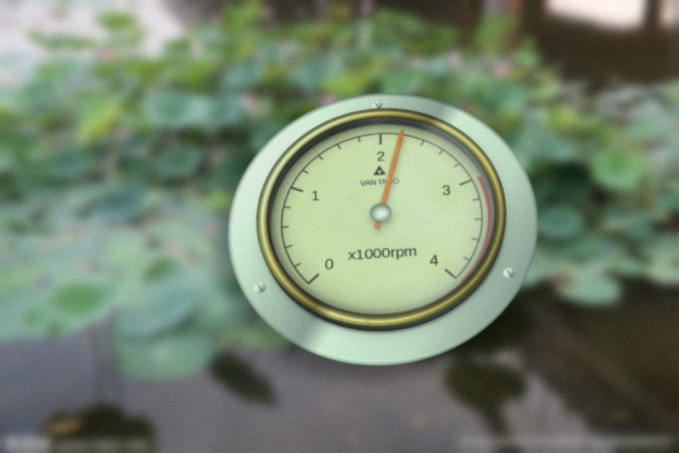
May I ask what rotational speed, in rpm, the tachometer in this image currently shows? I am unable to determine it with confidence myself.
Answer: 2200 rpm
